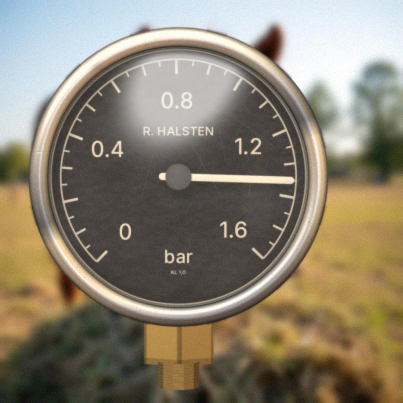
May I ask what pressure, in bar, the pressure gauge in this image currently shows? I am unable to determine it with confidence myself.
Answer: 1.35 bar
